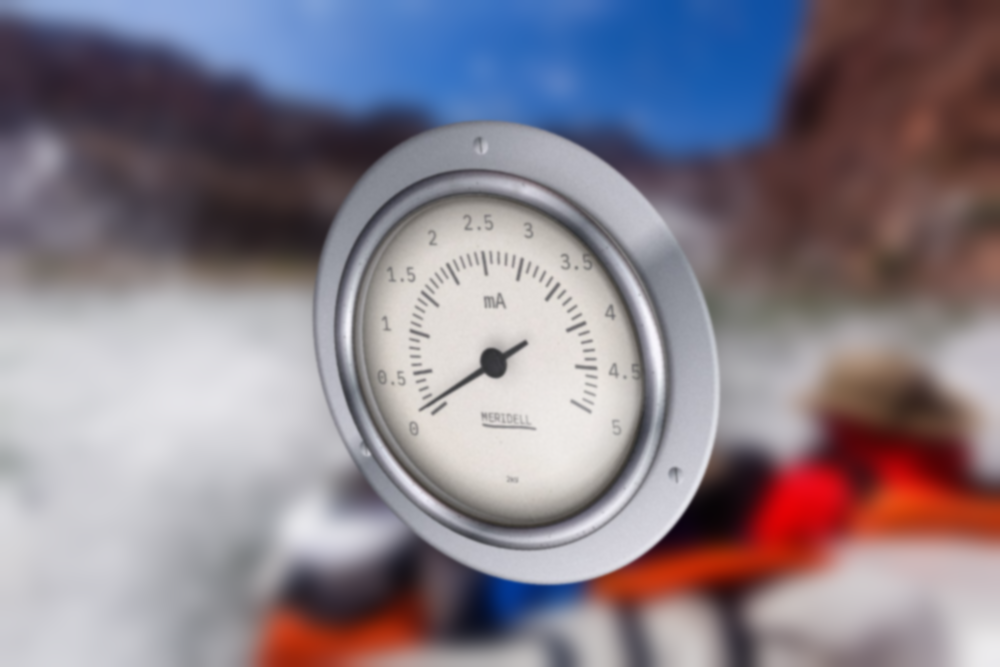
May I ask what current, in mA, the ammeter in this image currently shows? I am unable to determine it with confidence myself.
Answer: 0.1 mA
